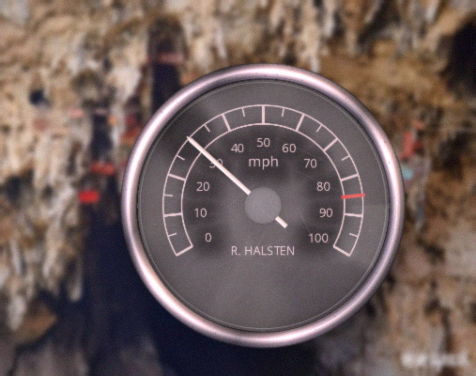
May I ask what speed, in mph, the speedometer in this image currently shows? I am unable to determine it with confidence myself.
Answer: 30 mph
